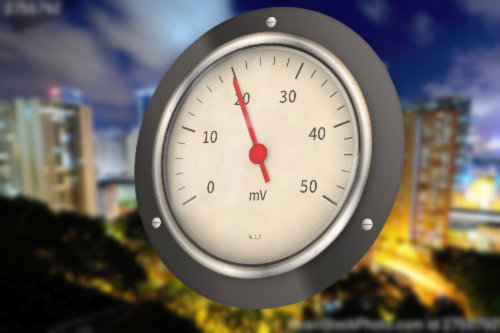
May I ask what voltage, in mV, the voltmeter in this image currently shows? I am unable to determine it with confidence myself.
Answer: 20 mV
